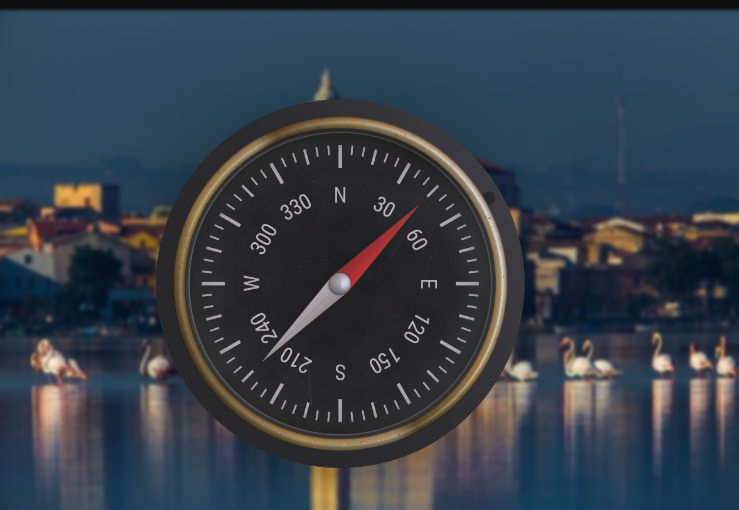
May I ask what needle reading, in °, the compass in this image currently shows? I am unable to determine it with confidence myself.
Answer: 45 °
